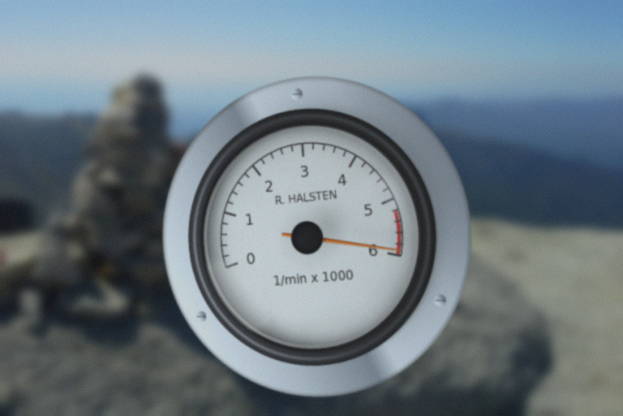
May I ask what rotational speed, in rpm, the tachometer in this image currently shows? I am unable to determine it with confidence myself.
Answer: 5900 rpm
